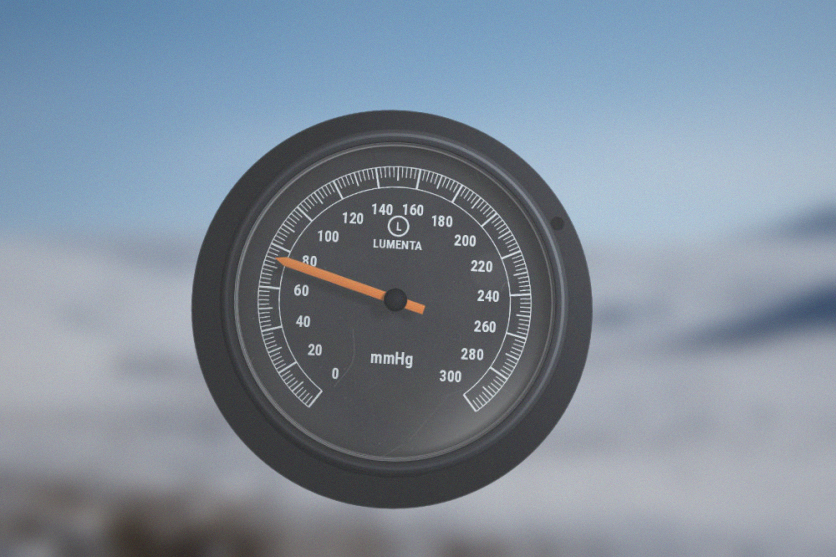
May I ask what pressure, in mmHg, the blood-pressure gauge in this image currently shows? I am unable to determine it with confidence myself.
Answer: 74 mmHg
